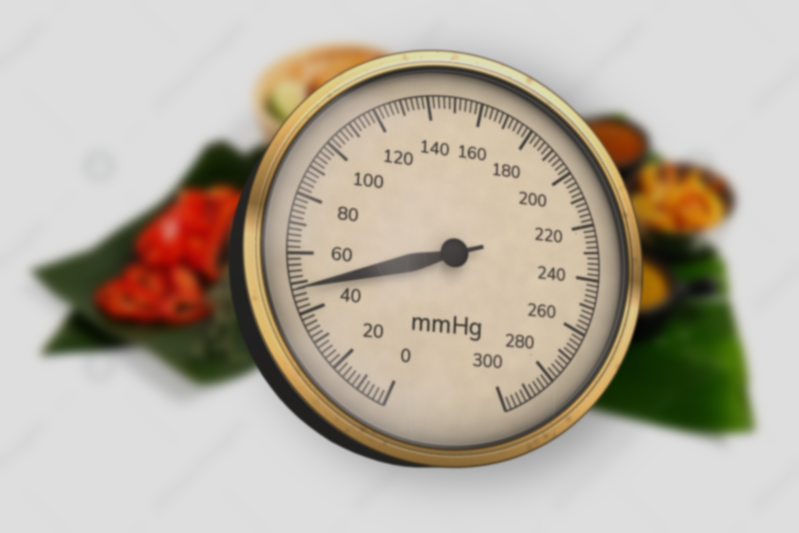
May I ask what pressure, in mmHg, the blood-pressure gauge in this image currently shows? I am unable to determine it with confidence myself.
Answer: 48 mmHg
